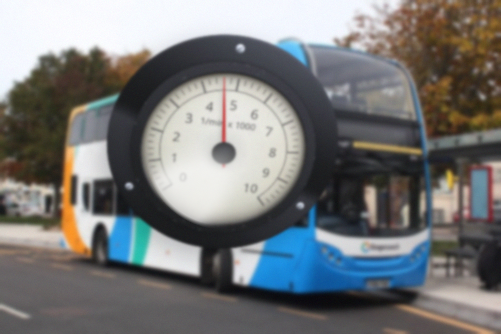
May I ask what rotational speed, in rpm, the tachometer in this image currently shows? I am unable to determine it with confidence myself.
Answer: 4600 rpm
